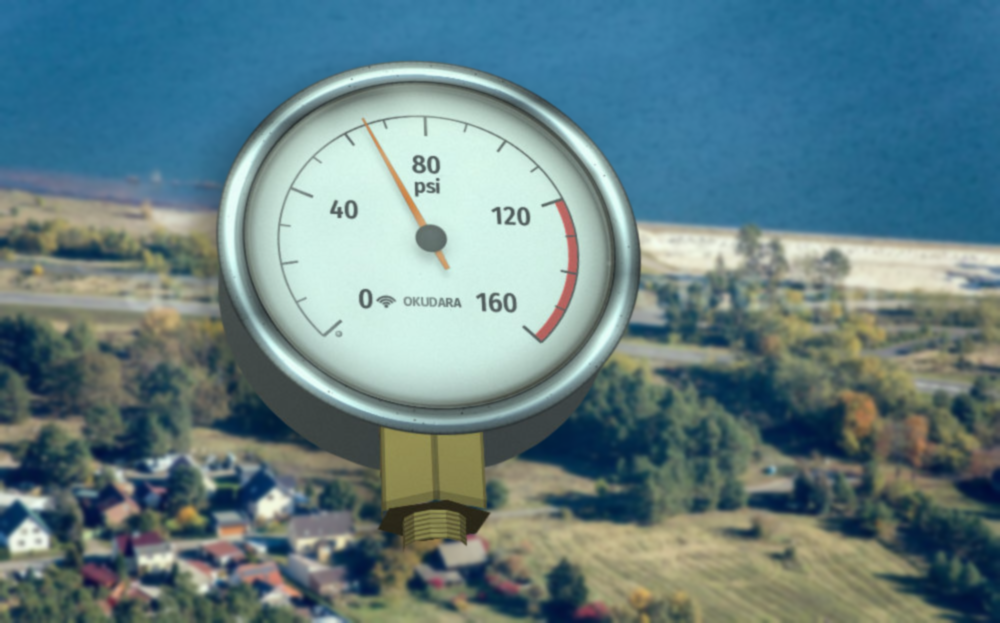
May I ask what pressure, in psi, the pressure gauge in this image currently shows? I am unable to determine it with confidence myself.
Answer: 65 psi
